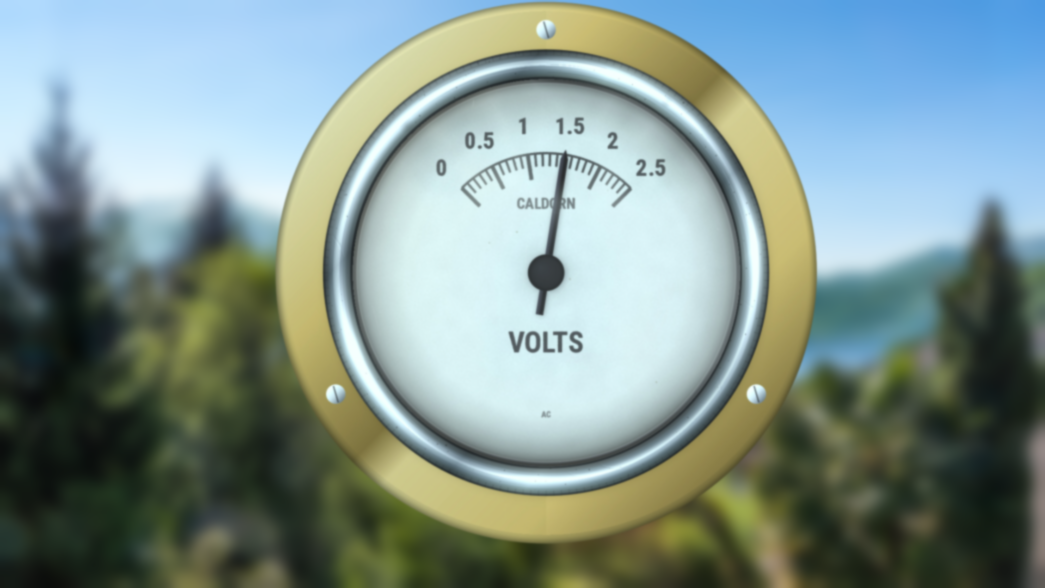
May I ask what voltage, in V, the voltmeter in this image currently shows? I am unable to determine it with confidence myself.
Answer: 1.5 V
